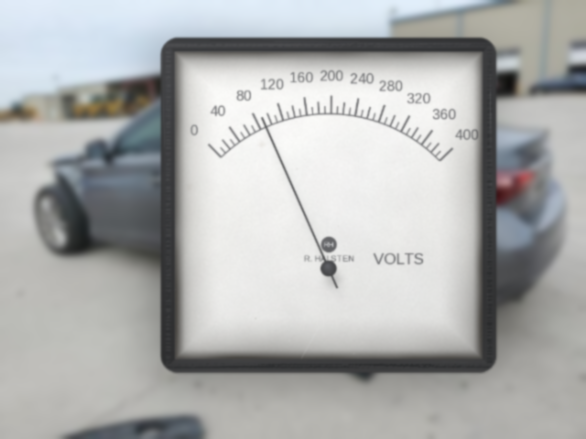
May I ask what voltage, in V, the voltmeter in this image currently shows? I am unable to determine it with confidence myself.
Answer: 90 V
